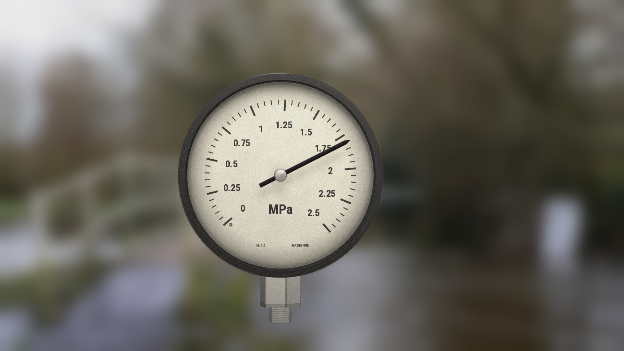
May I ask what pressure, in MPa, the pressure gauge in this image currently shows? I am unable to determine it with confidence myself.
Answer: 1.8 MPa
